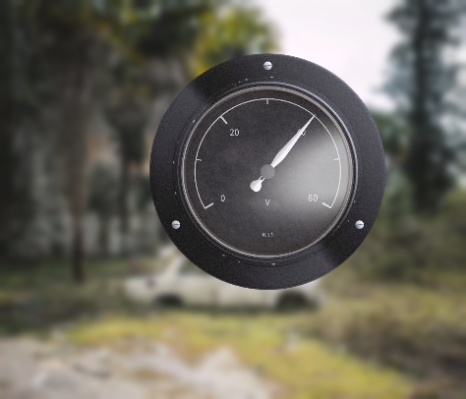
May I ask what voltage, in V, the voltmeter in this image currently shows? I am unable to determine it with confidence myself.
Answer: 40 V
